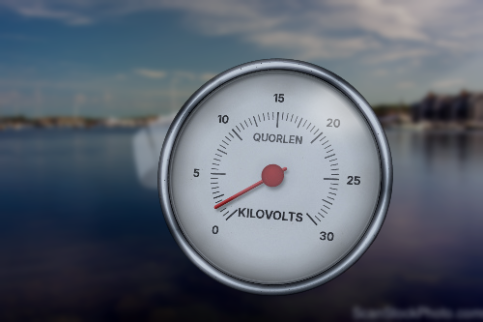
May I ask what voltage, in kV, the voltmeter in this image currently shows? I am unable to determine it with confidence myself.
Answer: 1.5 kV
